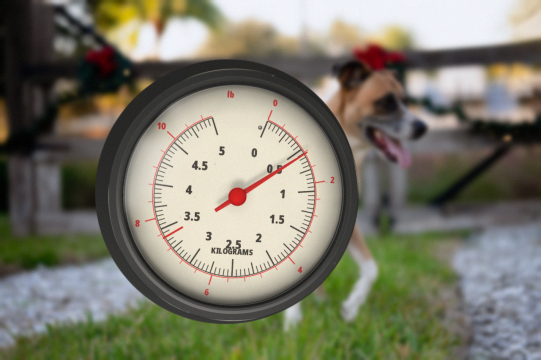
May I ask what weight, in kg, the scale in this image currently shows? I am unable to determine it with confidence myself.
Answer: 0.55 kg
